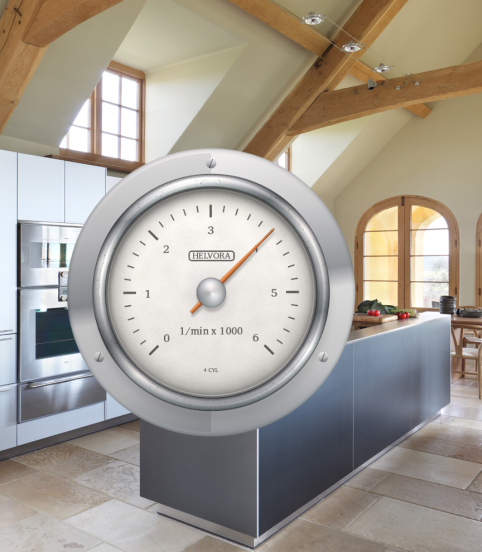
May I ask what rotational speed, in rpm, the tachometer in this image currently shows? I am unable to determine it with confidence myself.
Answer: 4000 rpm
